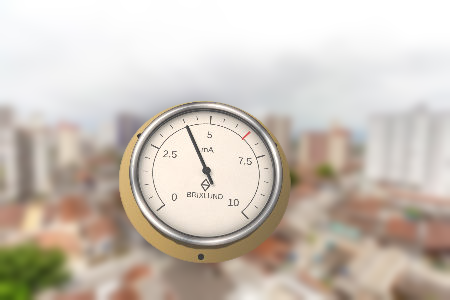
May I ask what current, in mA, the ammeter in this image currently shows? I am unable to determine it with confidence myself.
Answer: 4 mA
